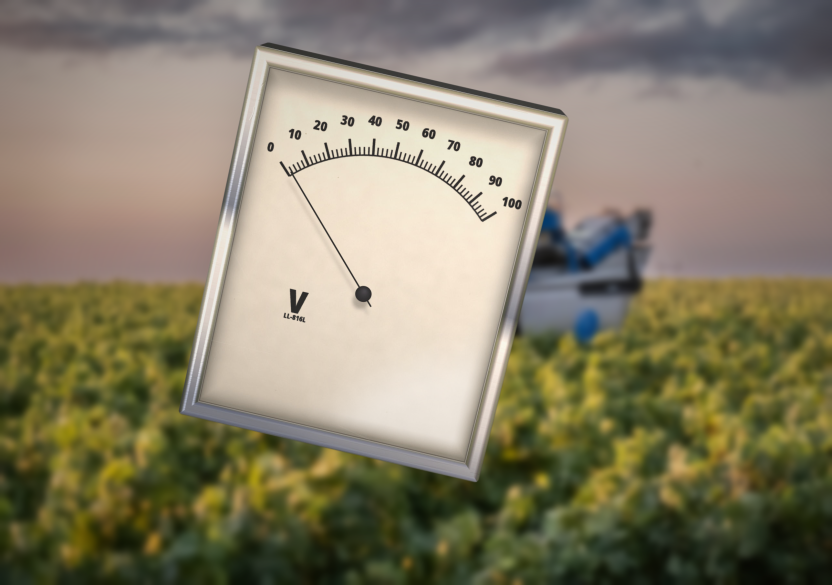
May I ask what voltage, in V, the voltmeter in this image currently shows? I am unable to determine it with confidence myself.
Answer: 2 V
